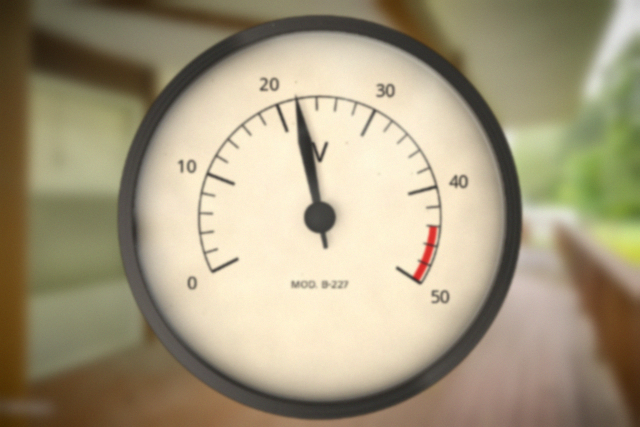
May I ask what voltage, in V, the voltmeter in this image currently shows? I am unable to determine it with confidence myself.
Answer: 22 V
